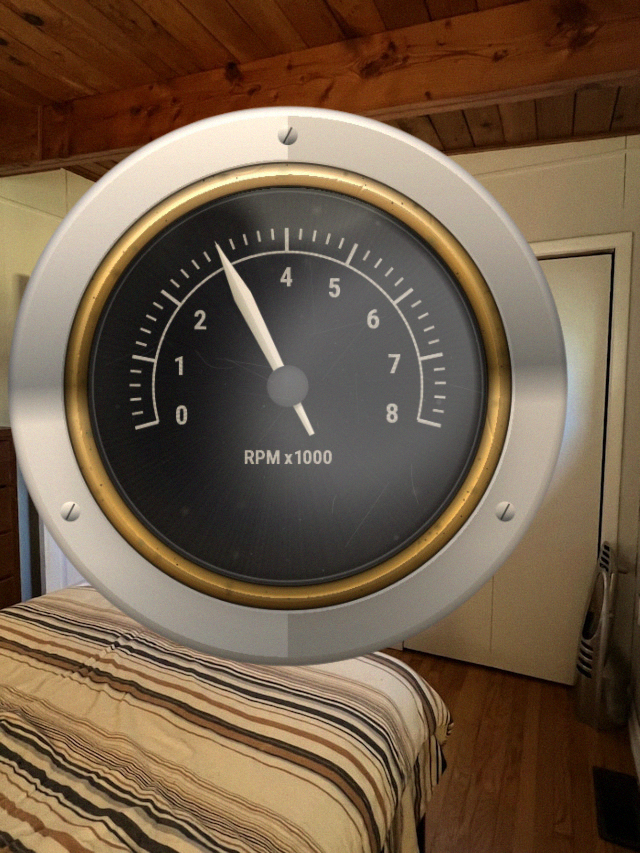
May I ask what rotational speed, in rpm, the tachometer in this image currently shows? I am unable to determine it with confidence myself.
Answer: 3000 rpm
